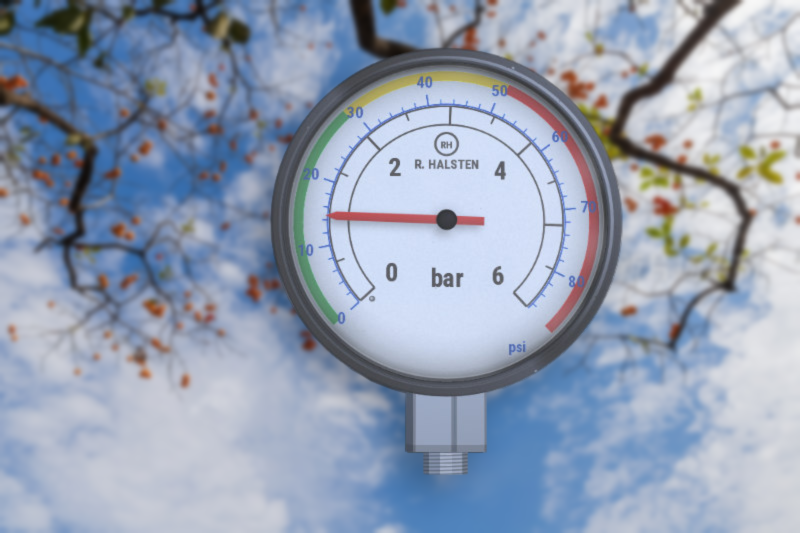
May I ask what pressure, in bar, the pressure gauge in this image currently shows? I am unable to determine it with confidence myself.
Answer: 1 bar
